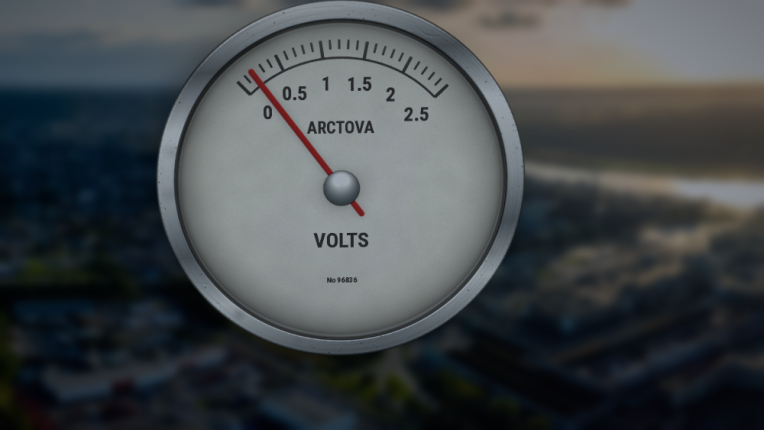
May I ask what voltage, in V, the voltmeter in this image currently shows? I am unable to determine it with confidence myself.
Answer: 0.2 V
